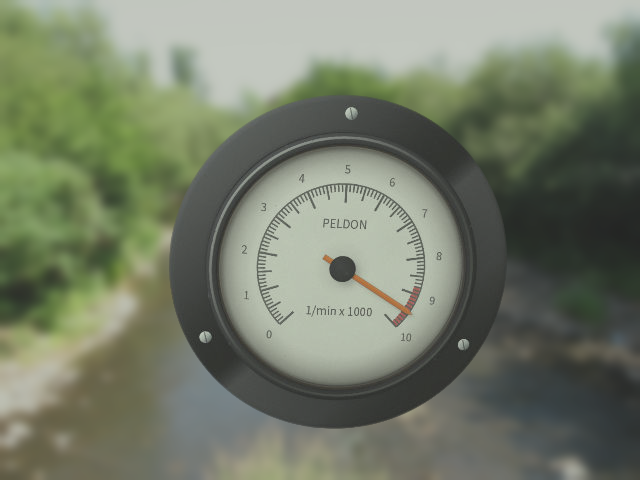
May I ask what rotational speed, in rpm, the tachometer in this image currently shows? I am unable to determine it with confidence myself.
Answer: 9500 rpm
